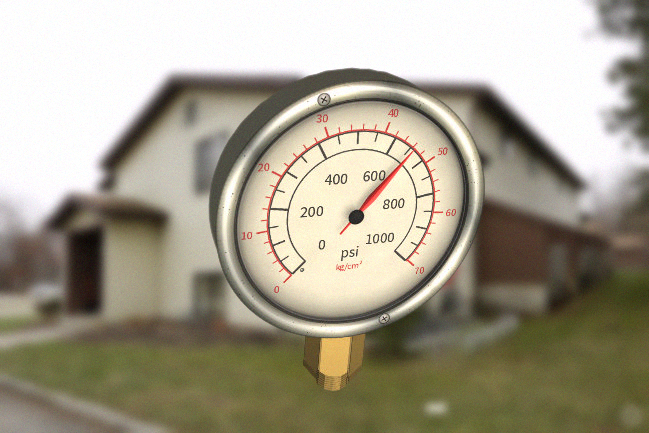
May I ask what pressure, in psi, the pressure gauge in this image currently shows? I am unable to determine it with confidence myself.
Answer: 650 psi
